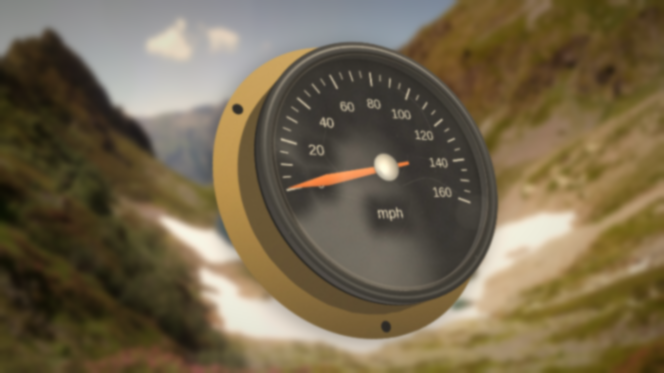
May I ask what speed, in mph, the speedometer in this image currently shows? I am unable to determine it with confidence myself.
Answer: 0 mph
